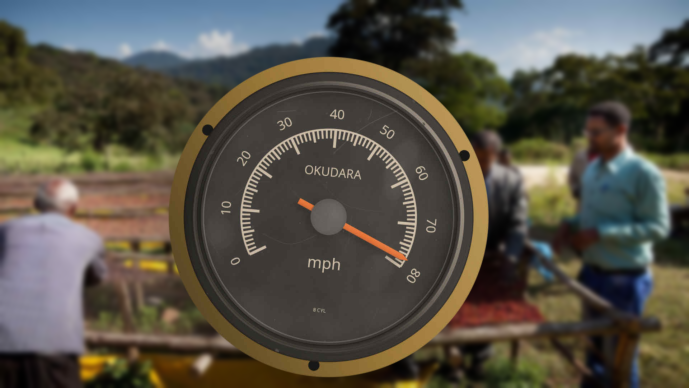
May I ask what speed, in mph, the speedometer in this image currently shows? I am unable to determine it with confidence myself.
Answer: 78 mph
